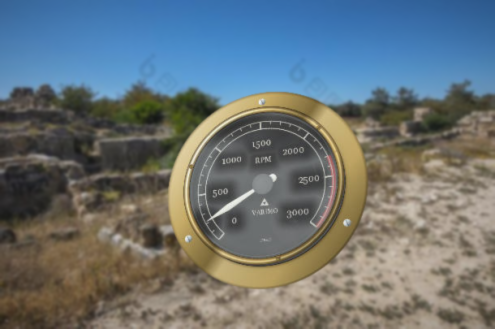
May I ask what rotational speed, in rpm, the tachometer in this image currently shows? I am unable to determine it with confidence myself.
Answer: 200 rpm
